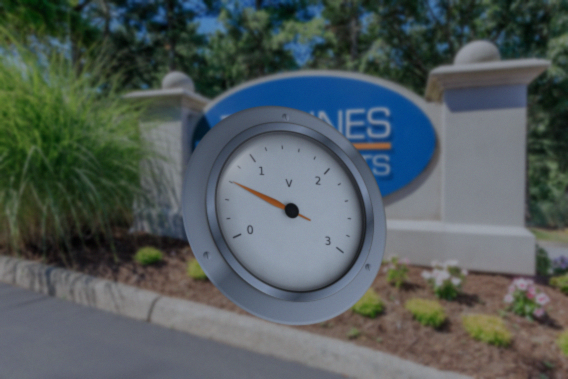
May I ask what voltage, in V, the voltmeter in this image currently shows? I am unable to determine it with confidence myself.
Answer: 0.6 V
